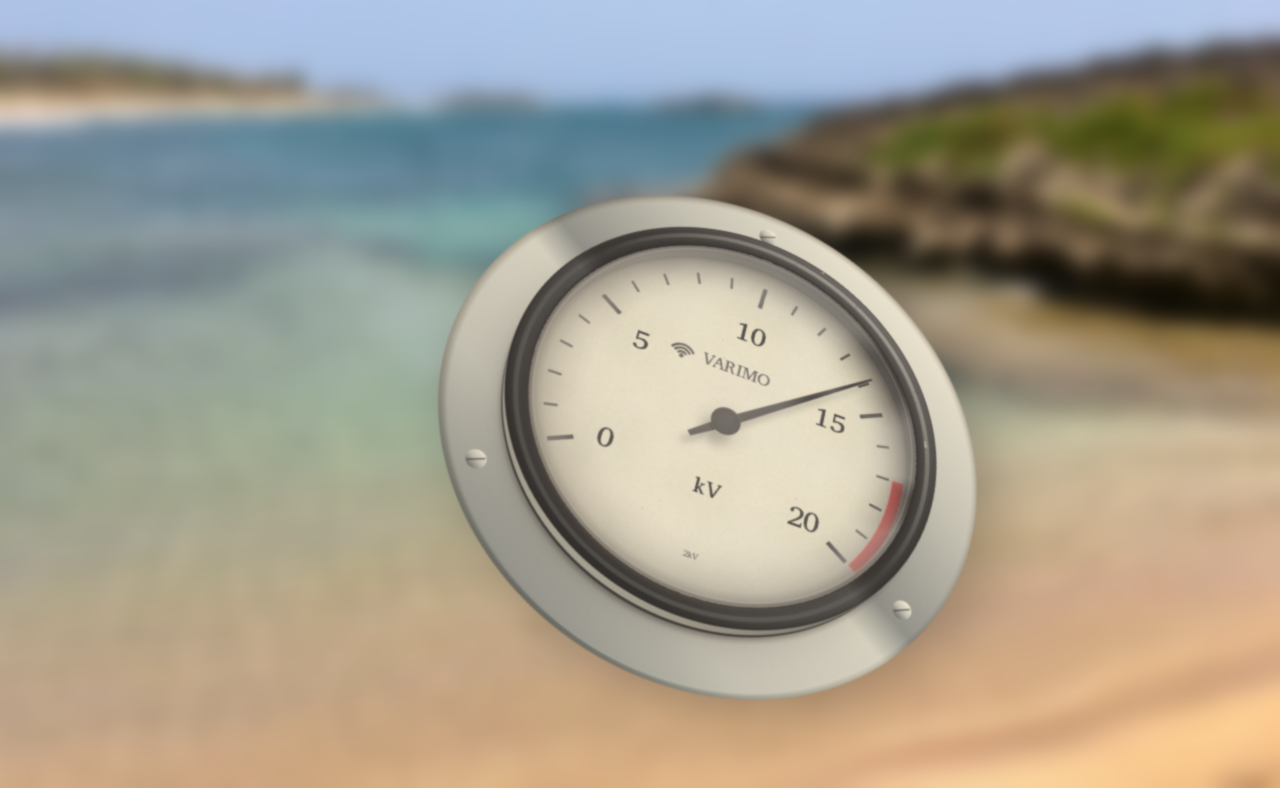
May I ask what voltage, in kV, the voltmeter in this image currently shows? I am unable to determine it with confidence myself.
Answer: 14 kV
